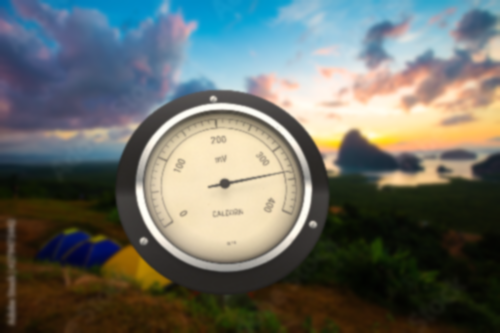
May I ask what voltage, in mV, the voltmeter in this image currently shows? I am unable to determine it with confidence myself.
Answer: 340 mV
